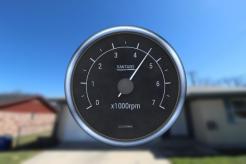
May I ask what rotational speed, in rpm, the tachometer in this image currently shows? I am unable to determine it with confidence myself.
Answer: 4500 rpm
